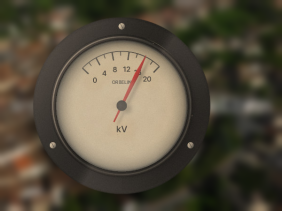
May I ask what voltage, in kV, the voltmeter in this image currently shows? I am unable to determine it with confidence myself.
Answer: 16 kV
